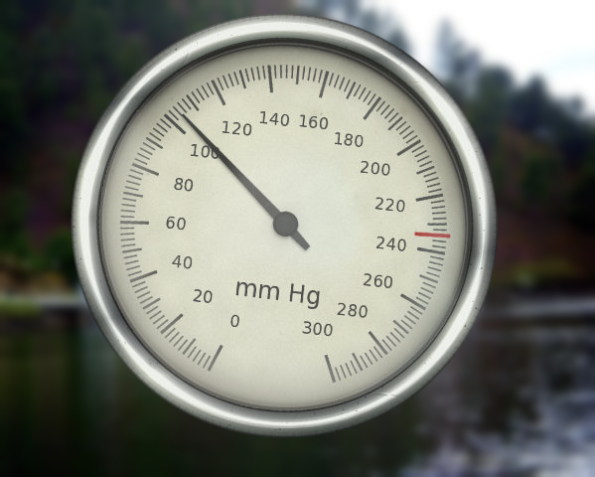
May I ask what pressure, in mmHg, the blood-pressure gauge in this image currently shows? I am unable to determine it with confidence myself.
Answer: 104 mmHg
